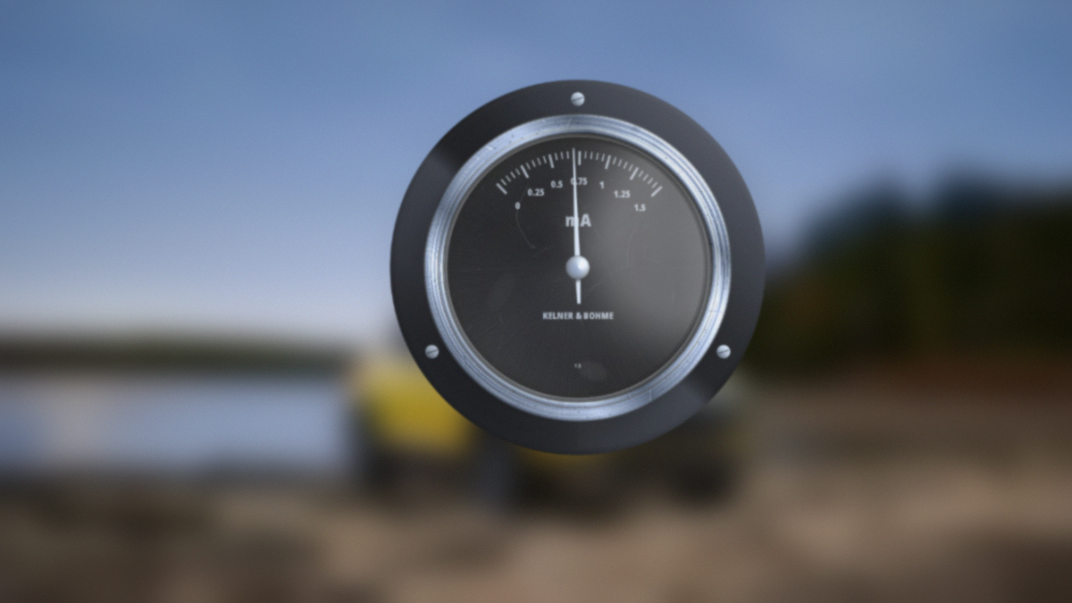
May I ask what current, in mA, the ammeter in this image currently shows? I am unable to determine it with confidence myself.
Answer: 0.7 mA
